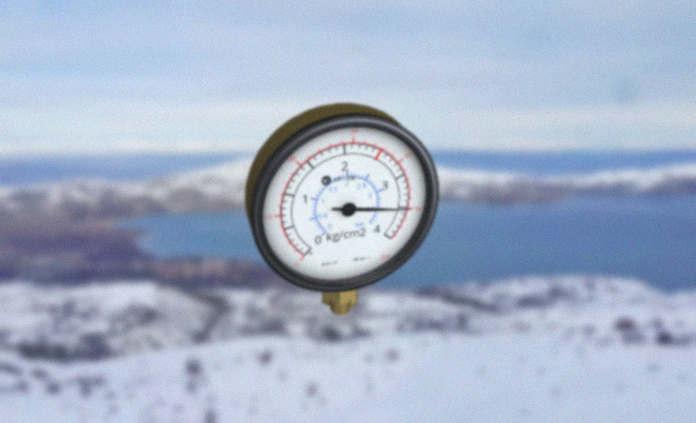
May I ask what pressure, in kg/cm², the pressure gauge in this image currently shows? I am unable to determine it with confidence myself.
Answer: 3.5 kg/cm²
